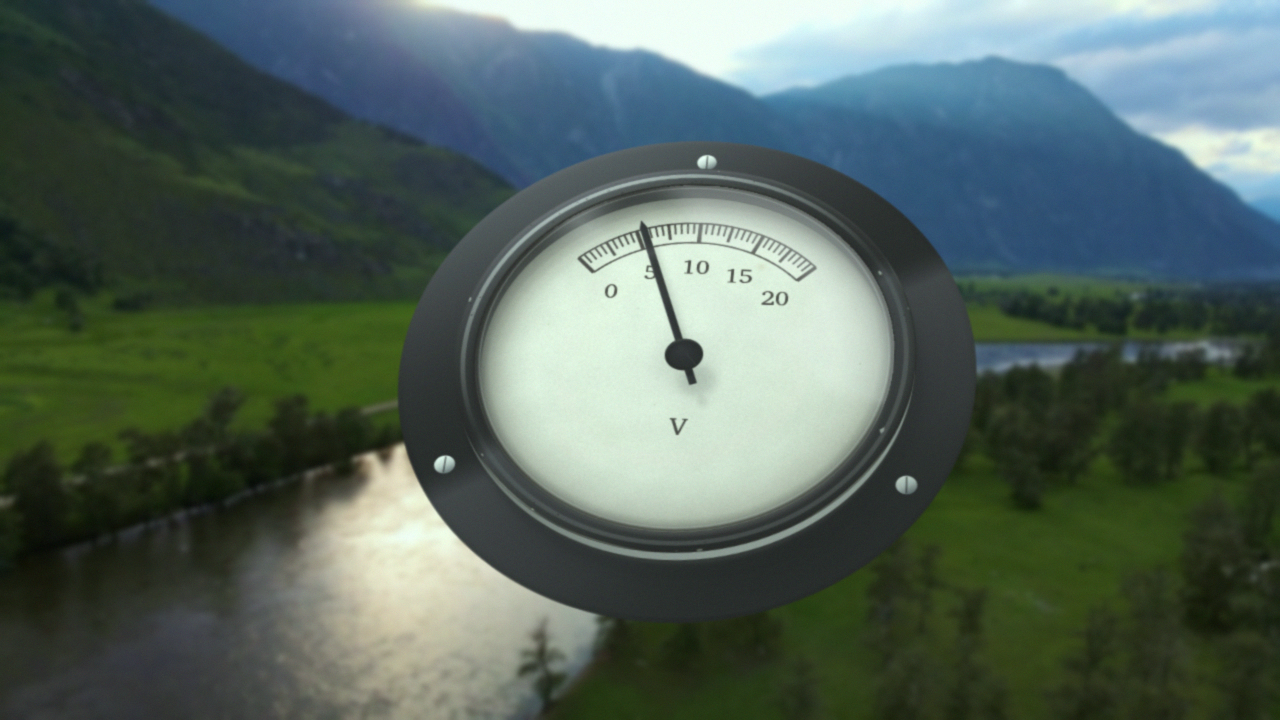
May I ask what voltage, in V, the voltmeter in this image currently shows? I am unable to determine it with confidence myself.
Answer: 5.5 V
